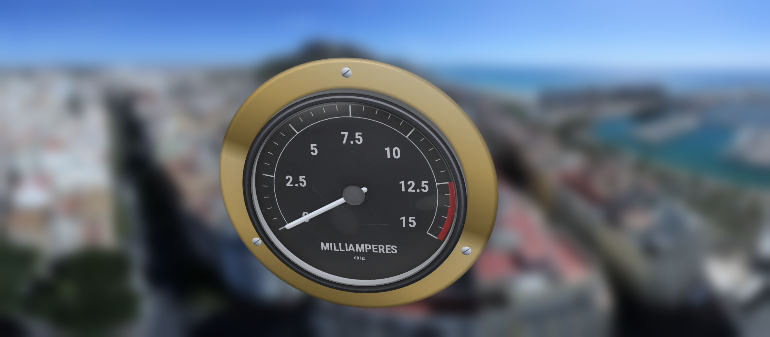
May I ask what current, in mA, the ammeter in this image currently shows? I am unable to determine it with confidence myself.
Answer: 0 mA
